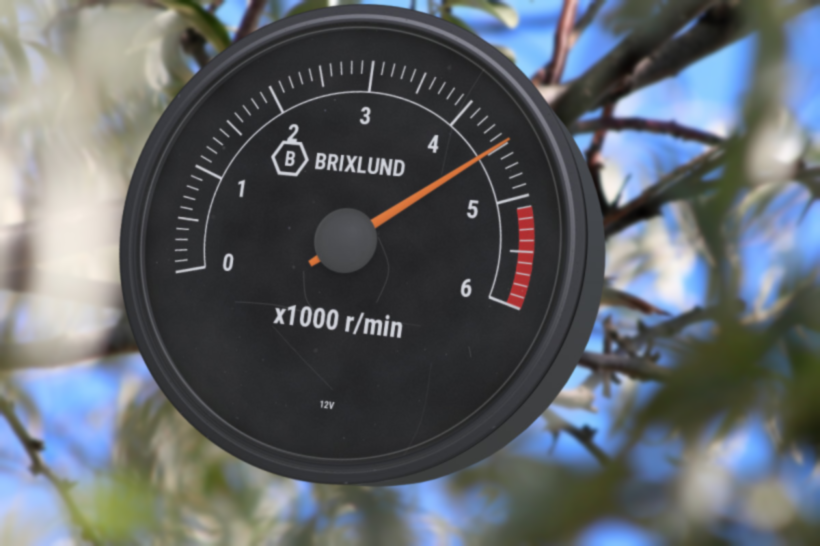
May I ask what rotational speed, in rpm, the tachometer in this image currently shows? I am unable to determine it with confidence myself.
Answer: 4500 rpm
